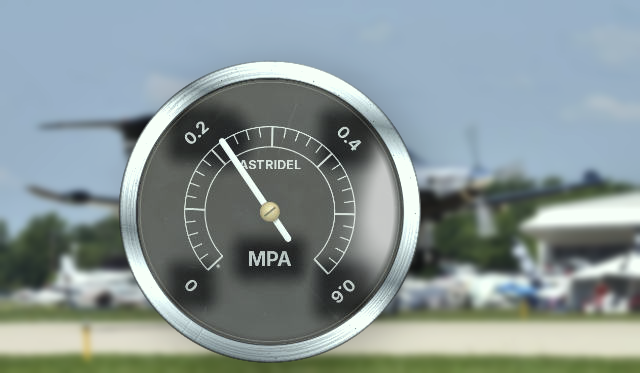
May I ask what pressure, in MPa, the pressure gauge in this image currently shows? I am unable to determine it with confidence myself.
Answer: 0.22 MPa
